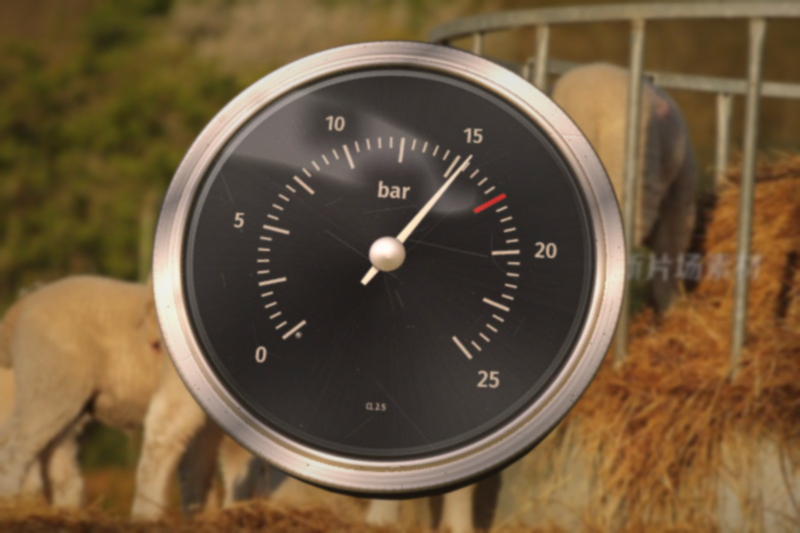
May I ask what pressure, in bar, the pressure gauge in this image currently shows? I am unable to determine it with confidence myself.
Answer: 15.5 bar
